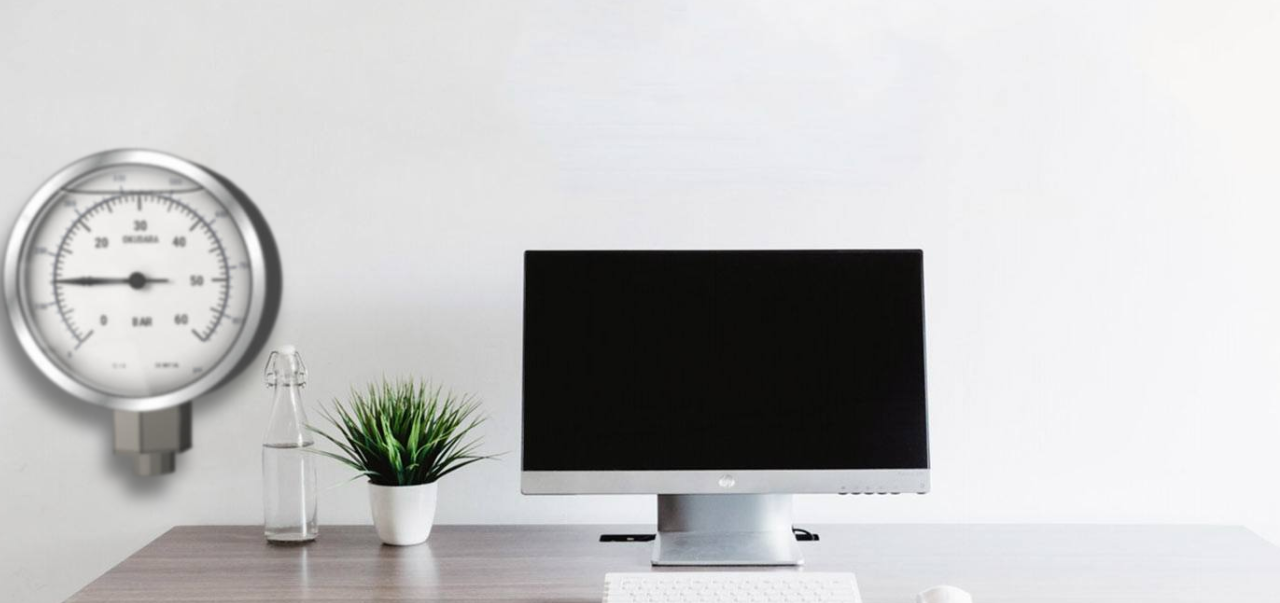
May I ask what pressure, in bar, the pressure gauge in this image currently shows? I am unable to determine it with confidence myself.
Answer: 10 bar
